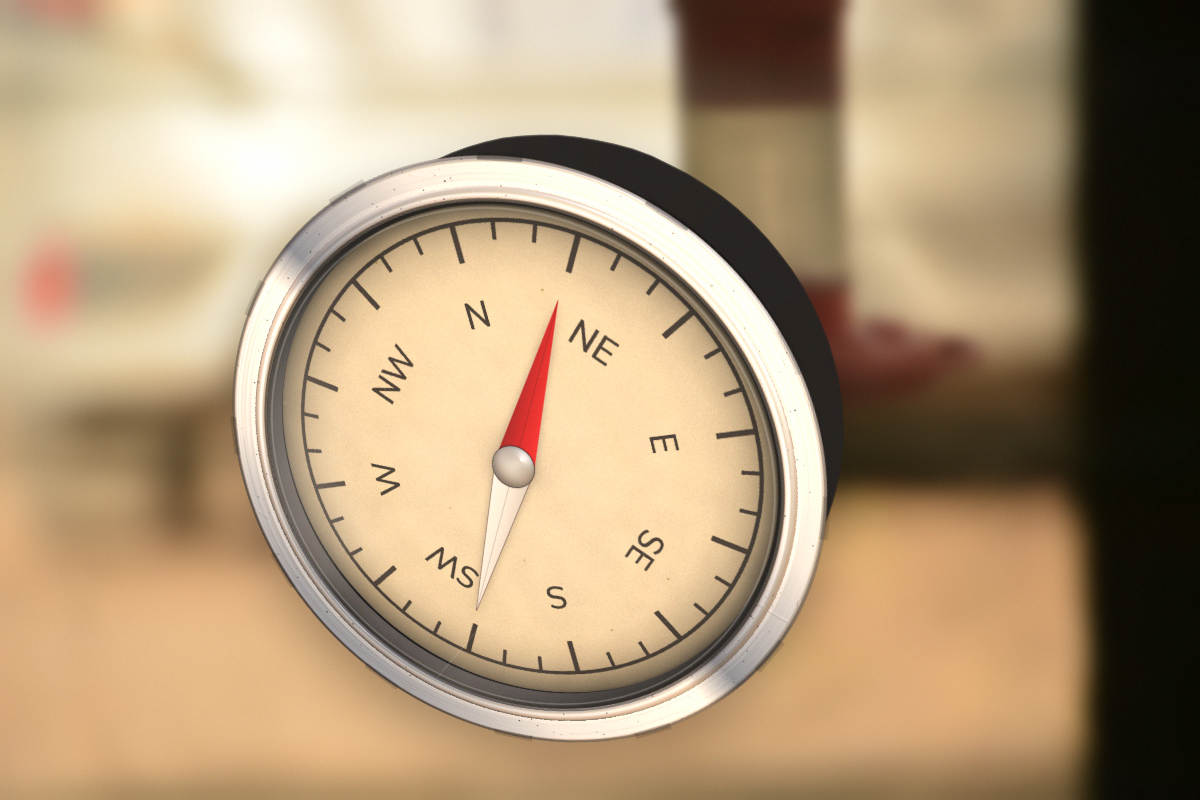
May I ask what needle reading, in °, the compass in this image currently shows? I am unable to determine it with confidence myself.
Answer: 30 °
